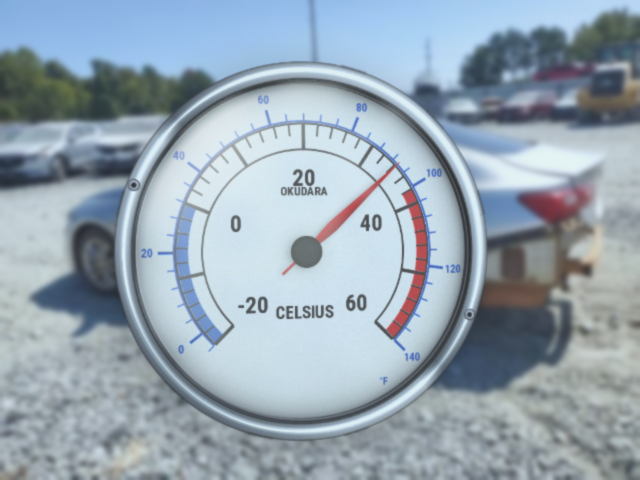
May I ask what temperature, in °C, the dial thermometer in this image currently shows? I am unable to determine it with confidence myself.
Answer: 34 °C
